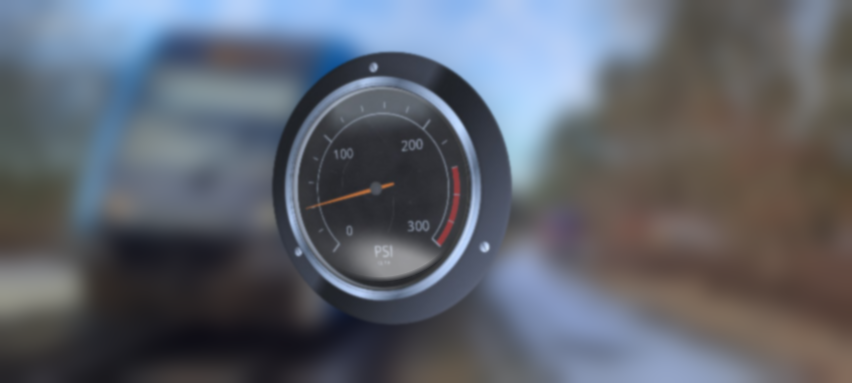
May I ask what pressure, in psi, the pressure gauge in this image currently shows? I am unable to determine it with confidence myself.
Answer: 40 psi
